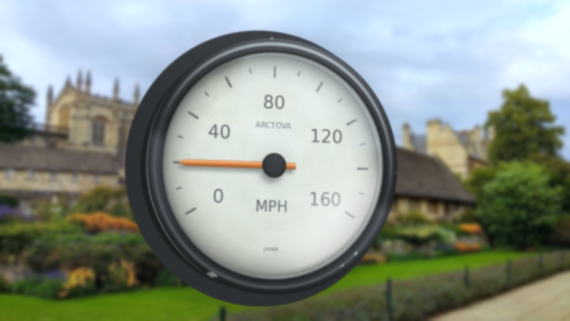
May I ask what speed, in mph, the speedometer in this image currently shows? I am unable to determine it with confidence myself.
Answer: 20 mph
